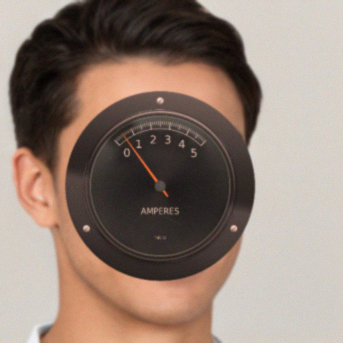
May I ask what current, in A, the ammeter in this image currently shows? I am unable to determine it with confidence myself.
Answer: 0.5 A
